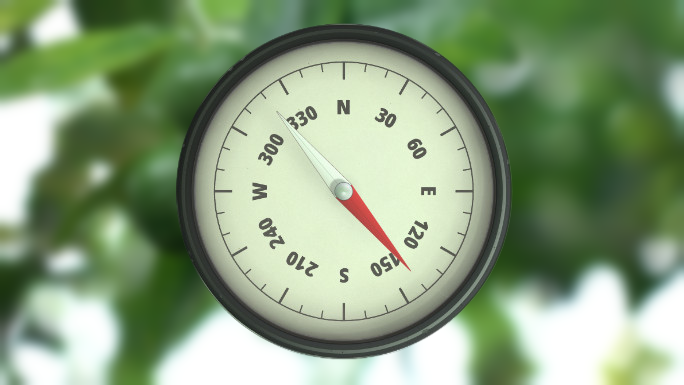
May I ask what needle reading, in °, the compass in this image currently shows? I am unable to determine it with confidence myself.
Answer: 140 °
